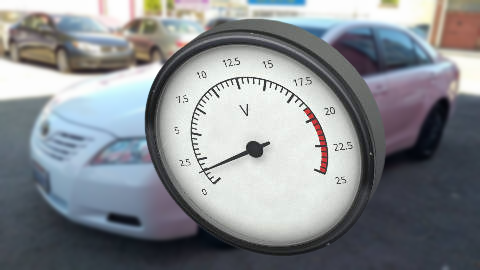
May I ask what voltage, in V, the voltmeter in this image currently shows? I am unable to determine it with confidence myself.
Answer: 1.5 V
